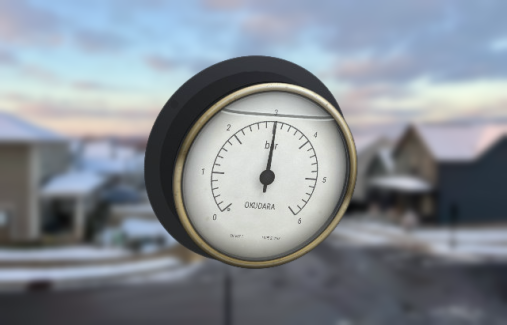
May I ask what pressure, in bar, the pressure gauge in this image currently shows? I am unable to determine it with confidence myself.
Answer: 3 bar
